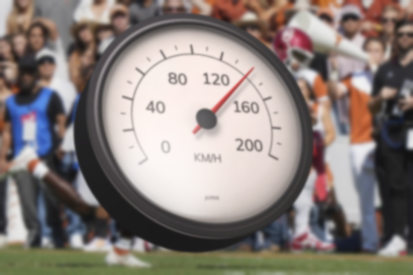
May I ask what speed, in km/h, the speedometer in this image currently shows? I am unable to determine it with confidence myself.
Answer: 140 km/h
